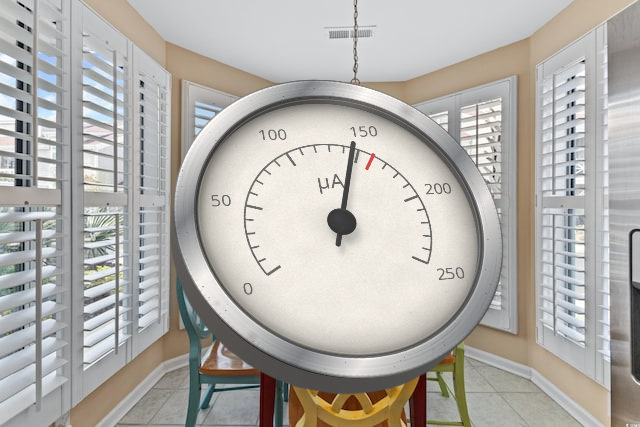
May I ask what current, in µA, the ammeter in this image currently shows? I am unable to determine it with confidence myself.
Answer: 145 µA
